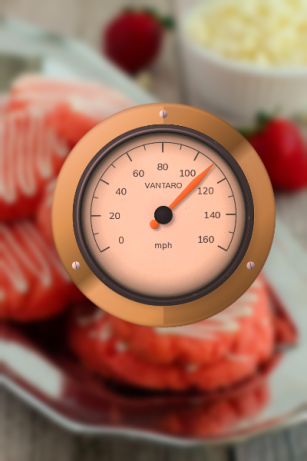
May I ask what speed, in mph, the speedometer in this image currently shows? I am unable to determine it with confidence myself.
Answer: 110 mph
